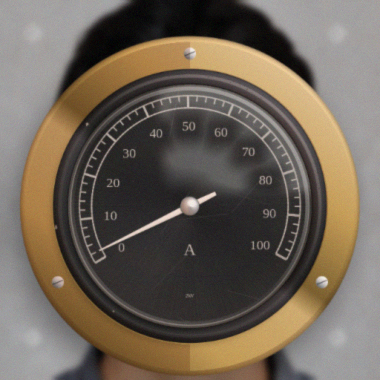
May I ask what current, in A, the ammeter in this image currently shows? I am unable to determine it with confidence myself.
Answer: 2 A
